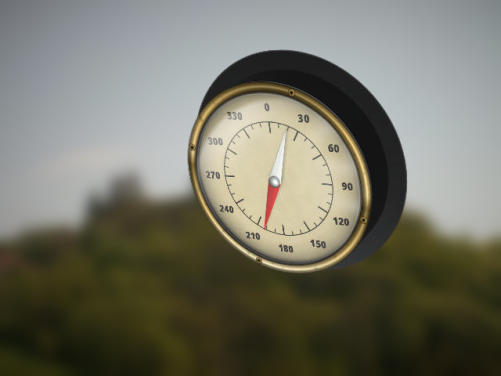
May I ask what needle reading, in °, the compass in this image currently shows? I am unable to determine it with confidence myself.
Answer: 200 °
